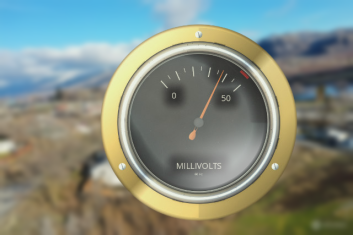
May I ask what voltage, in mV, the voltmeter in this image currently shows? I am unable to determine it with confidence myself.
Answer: 37.5 mV
